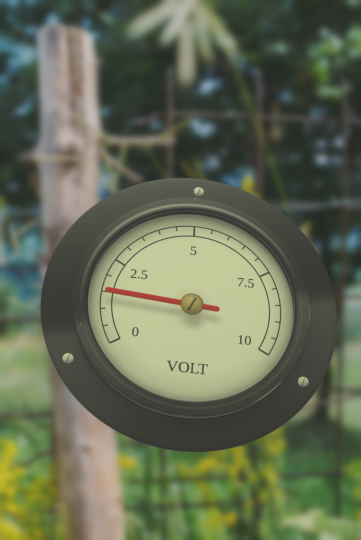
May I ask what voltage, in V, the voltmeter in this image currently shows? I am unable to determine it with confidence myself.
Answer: 1.5 V
